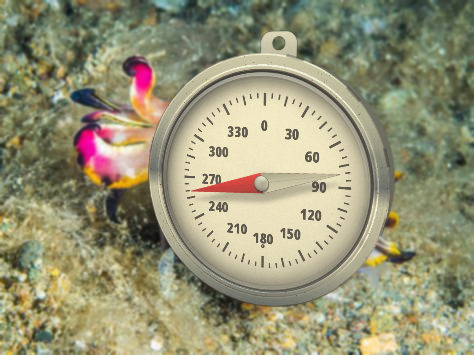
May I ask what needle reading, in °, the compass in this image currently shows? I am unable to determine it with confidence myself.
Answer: 260 °
